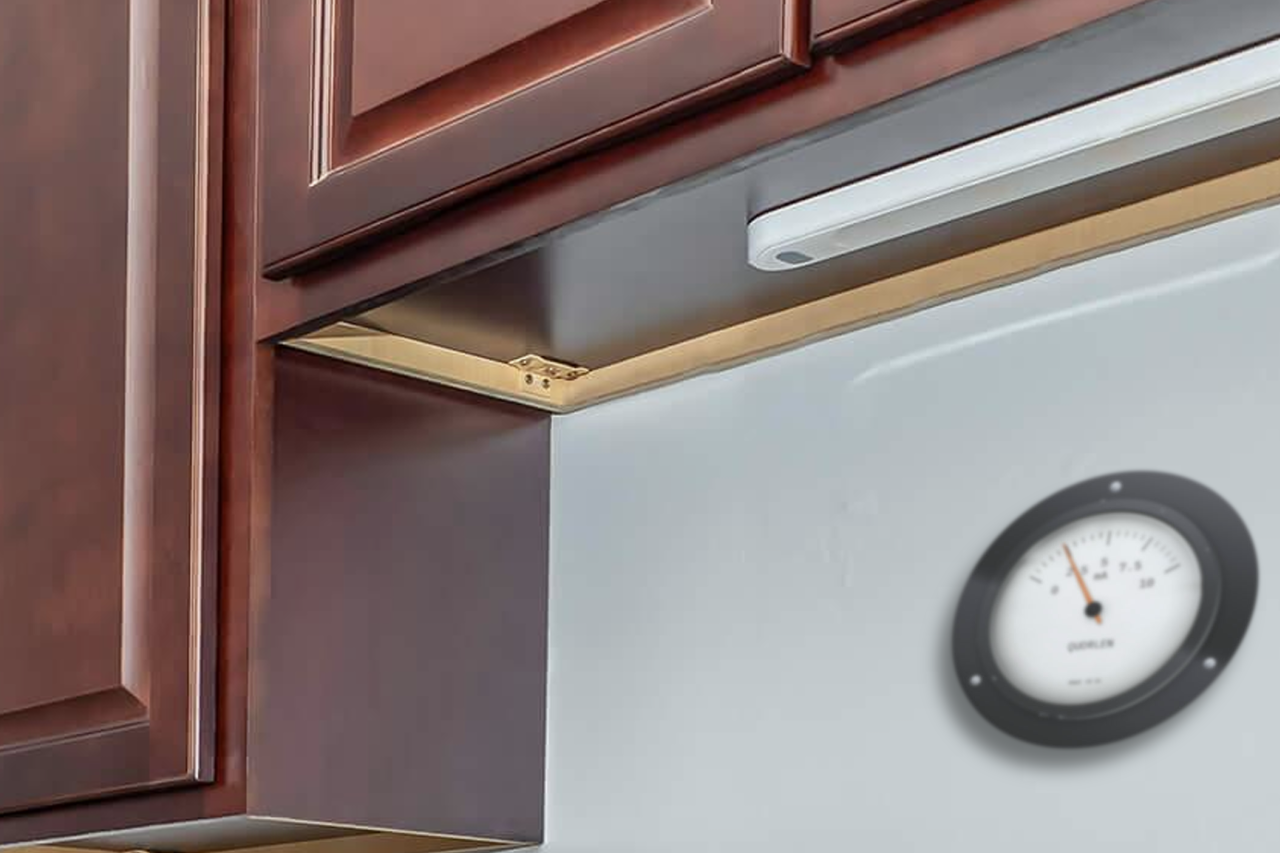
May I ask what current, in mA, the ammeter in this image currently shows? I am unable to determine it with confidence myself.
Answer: 2.5 mA
